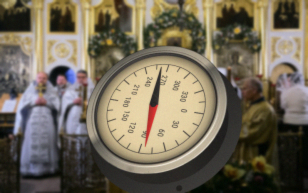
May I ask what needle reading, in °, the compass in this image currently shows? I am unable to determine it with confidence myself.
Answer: 82.5 °
